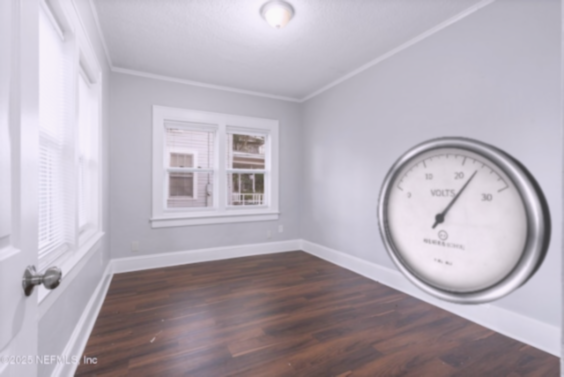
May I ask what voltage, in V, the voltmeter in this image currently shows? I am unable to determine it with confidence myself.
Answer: 24 V
